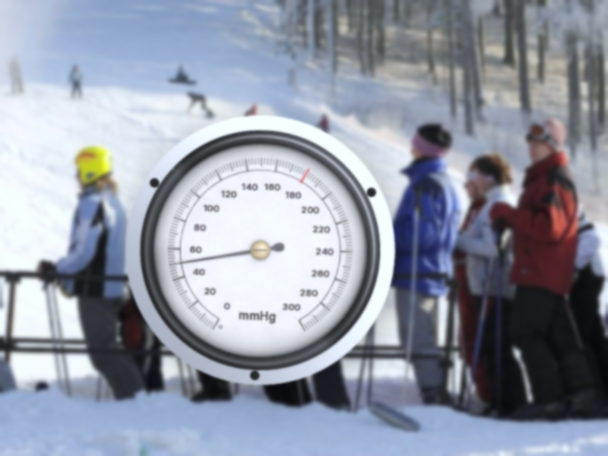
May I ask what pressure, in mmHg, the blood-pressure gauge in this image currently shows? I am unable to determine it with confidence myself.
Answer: 50 mmHg
